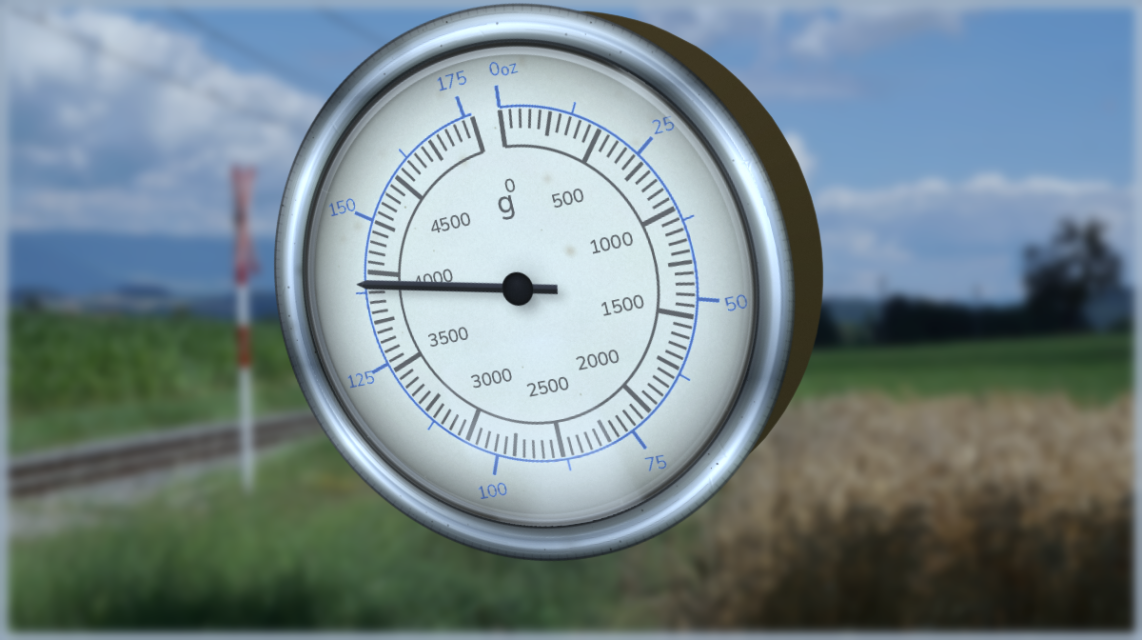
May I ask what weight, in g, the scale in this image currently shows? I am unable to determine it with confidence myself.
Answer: 3950 g
